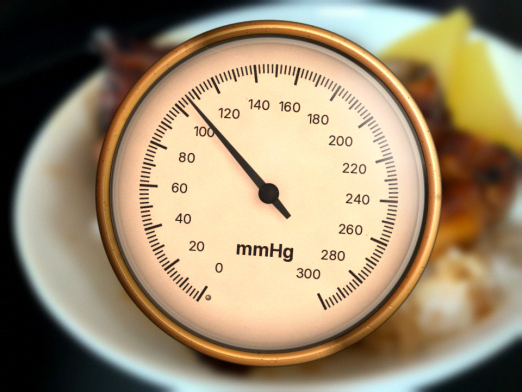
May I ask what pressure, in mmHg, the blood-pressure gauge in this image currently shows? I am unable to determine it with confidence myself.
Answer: 106 mmHg
